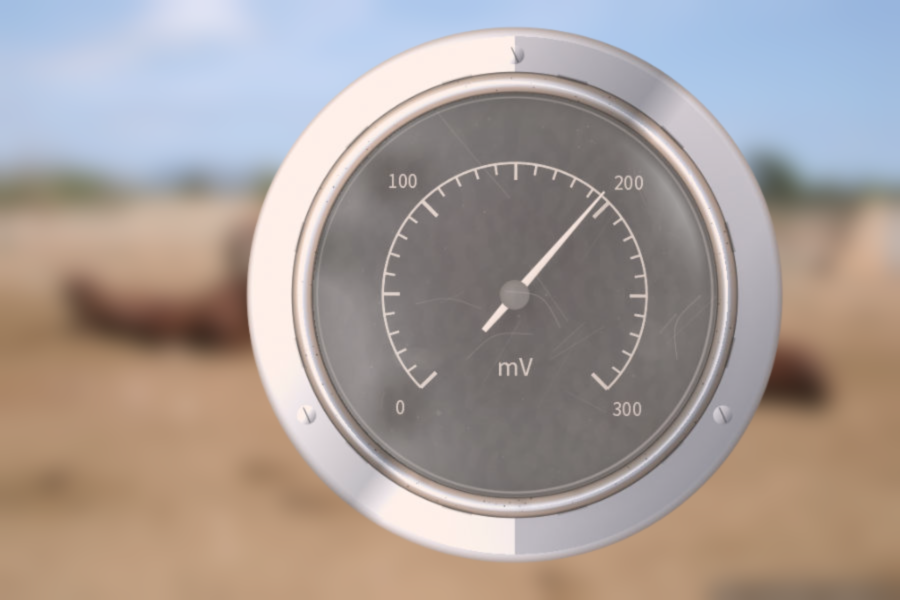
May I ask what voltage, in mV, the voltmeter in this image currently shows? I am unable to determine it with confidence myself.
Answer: 195 mV
